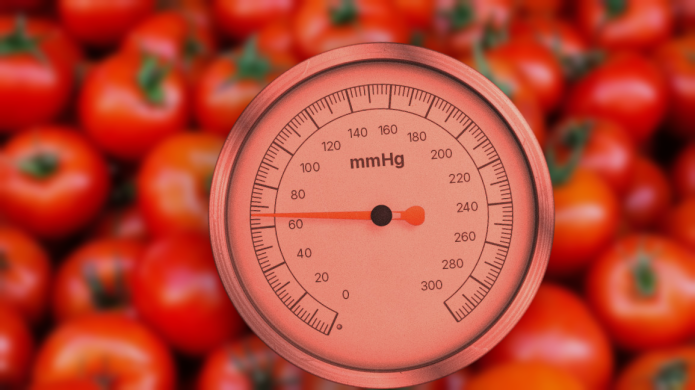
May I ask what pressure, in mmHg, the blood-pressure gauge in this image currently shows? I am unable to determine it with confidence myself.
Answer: 66 mmHg
